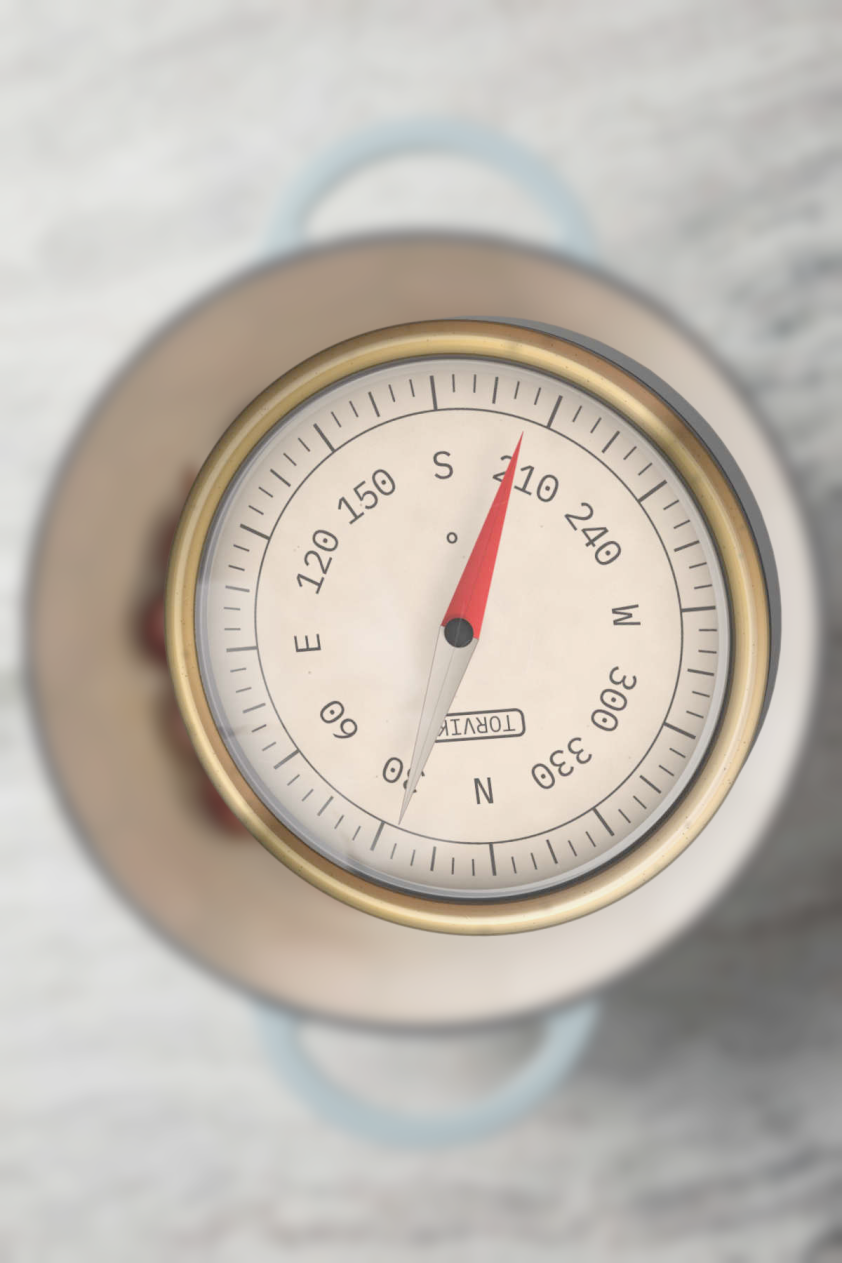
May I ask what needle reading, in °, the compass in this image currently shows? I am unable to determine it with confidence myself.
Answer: 205 °
